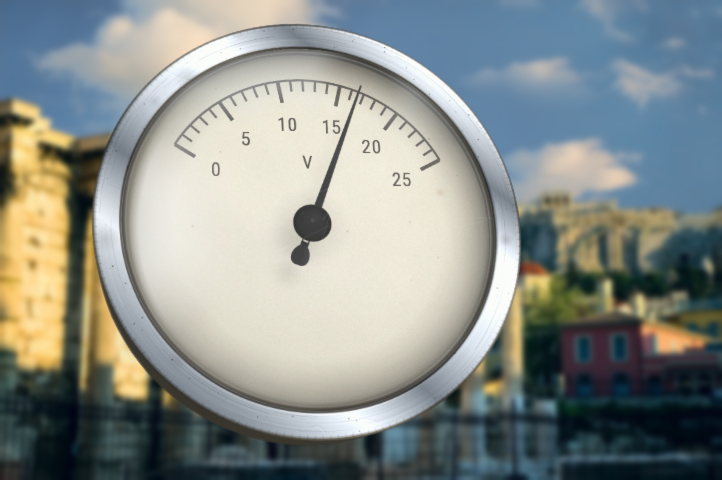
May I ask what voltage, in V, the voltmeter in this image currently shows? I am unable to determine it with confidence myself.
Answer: 16.5 V
